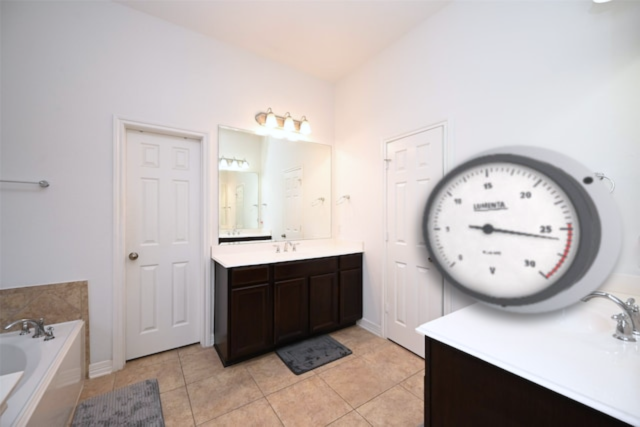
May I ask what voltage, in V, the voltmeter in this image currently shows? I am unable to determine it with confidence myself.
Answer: 26 V
